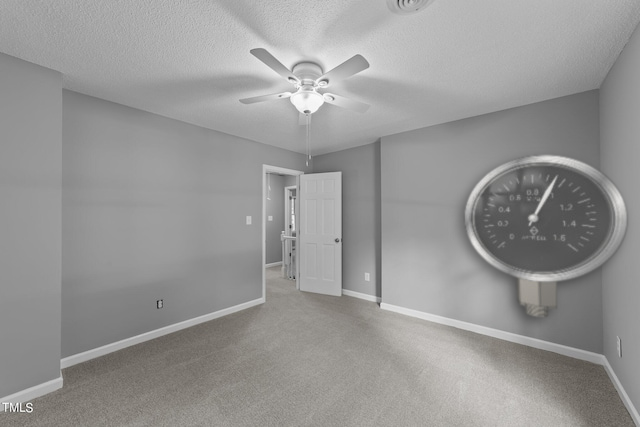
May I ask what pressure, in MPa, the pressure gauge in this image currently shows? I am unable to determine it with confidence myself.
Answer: 0.95 MPa
